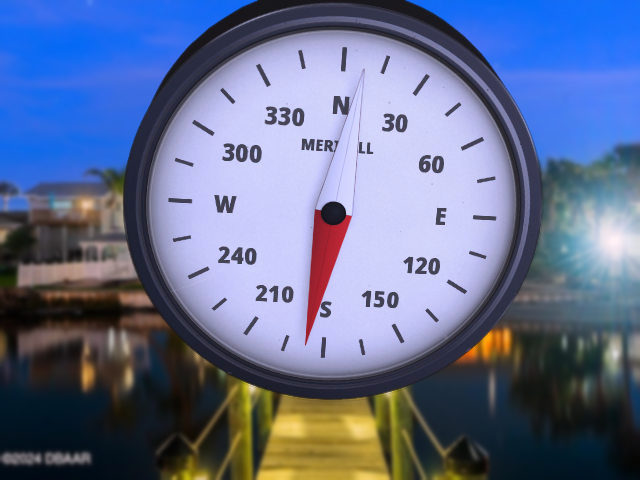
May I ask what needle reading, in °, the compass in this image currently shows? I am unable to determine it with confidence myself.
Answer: 187.5 °
